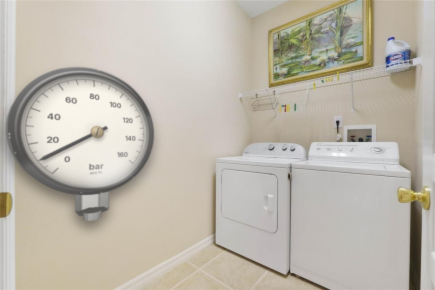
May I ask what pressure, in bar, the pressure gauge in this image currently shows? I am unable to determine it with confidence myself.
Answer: 10 bar
